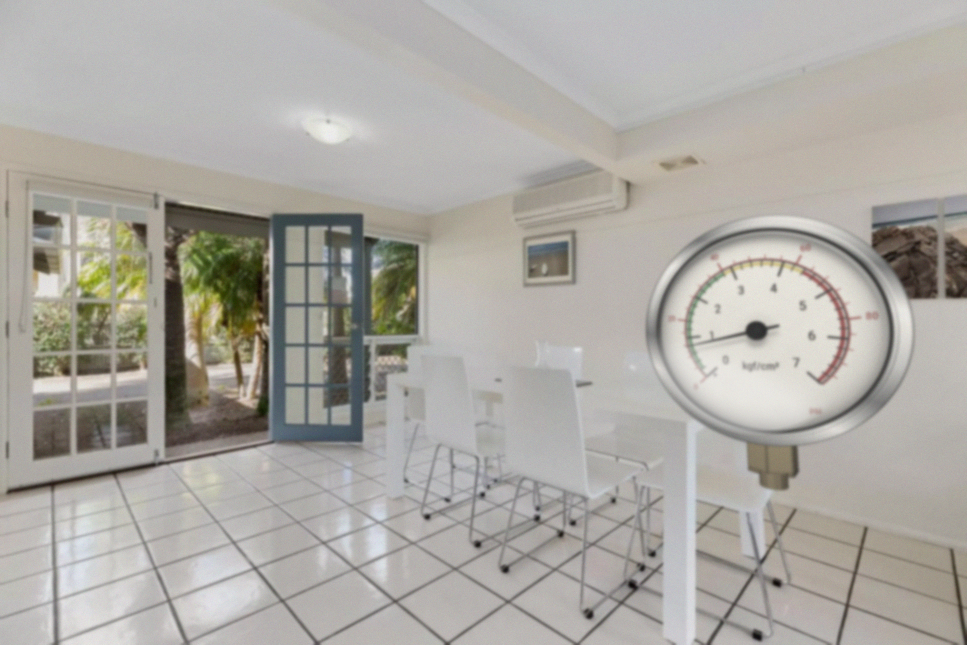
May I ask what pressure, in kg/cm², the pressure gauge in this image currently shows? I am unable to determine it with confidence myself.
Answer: 0.8 kg/cm²
